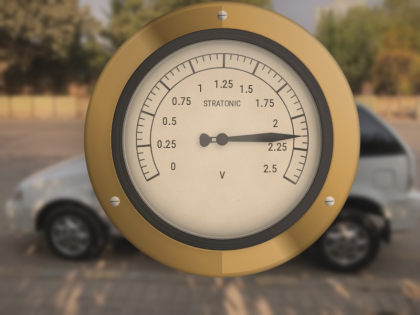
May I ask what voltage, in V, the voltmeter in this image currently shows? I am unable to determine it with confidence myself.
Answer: 2.15 V
